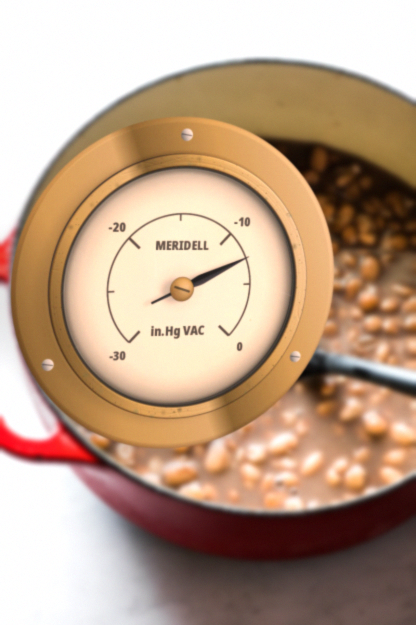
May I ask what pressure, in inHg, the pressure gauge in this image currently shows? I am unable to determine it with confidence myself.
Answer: -7.5 inHg
